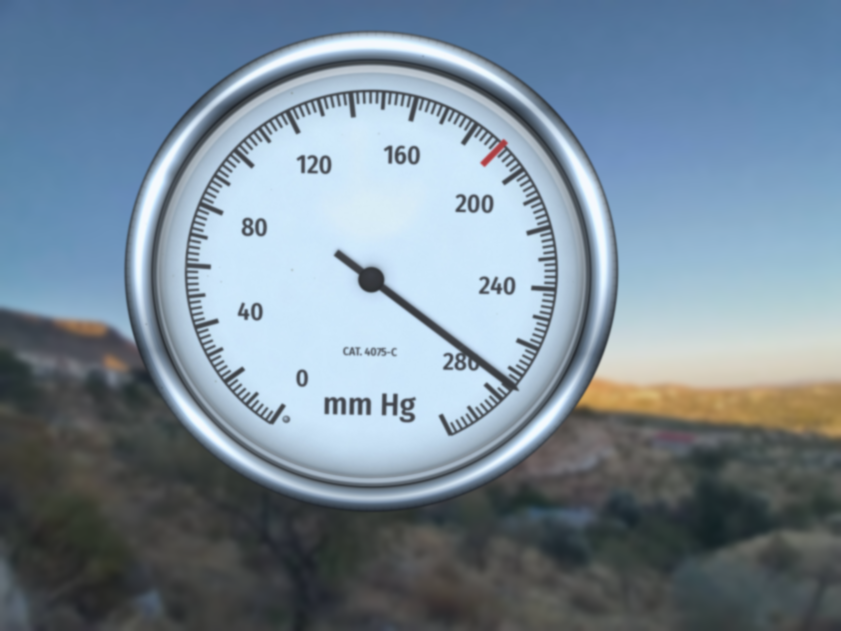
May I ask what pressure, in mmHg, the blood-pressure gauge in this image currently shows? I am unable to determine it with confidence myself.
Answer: 274 mmHg
